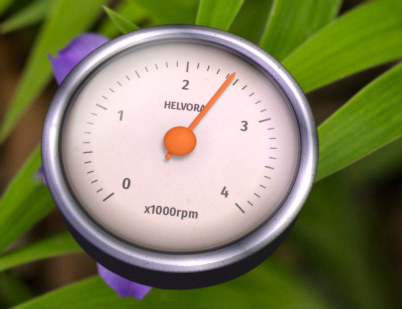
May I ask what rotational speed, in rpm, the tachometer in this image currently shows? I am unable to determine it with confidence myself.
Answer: 2450 rpm
